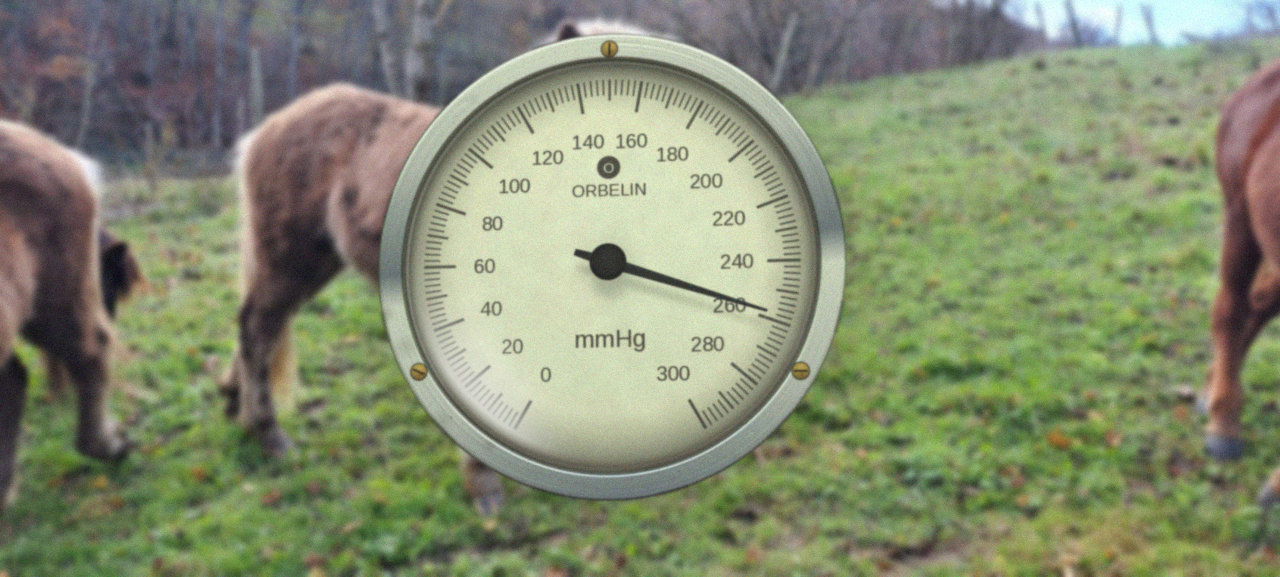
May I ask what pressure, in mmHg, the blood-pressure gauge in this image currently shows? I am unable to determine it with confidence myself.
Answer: 258 mmHg
